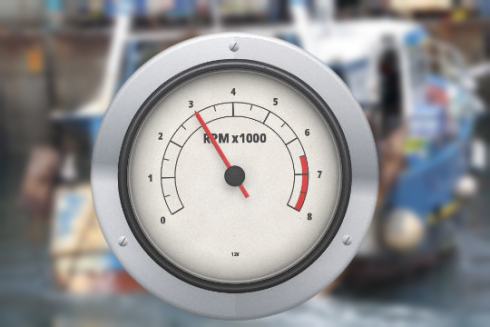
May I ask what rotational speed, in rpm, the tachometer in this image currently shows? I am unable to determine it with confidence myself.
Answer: 3000 rpm
